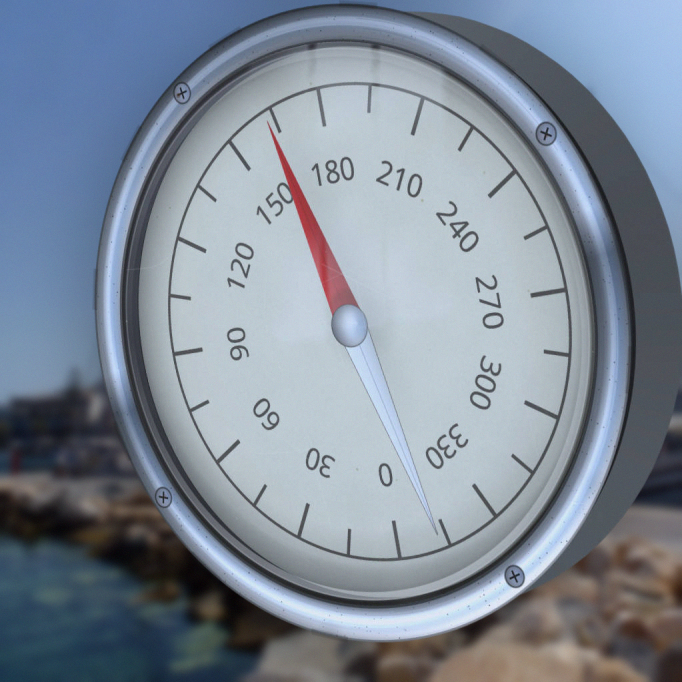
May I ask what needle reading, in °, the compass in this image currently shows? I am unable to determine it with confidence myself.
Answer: 165 °
